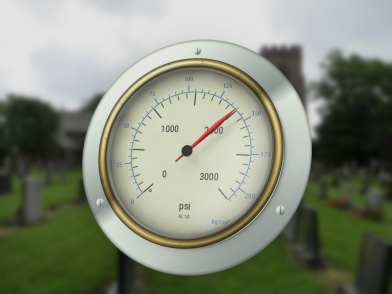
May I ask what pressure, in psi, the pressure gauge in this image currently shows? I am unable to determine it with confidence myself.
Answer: 2000 psi
